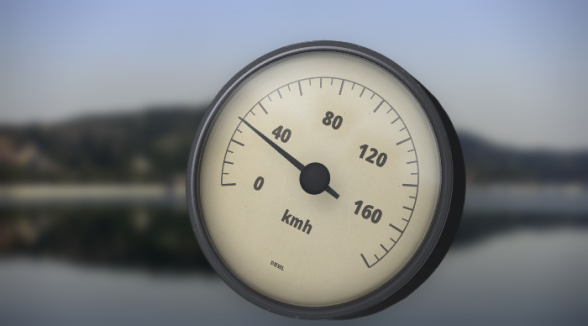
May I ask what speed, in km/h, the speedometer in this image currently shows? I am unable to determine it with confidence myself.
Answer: 30 km/h
